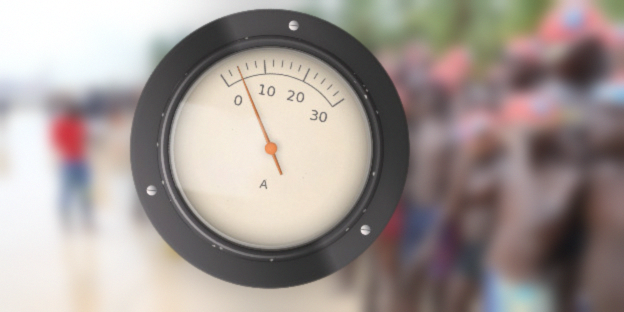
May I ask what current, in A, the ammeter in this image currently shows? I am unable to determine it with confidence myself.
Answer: 4 A
